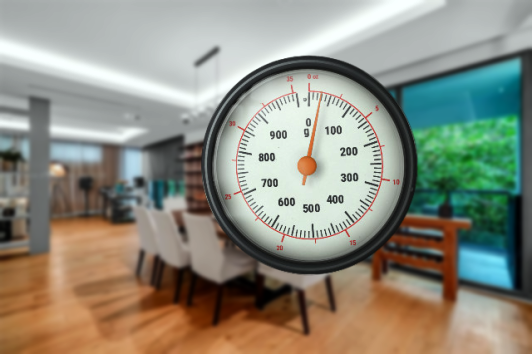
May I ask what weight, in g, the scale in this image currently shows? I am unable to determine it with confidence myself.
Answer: 30 g
